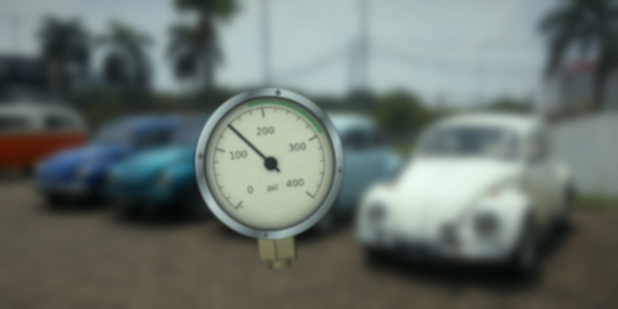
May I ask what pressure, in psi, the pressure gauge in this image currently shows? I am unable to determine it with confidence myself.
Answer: 140 psi
